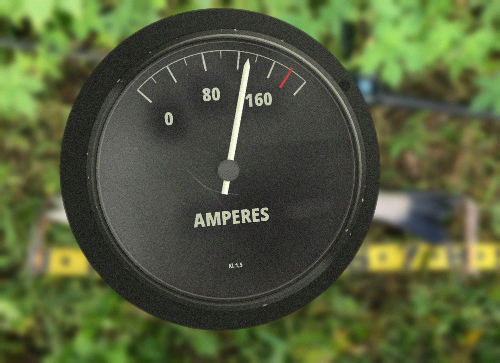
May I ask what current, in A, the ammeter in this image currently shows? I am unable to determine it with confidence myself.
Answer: 130 A
